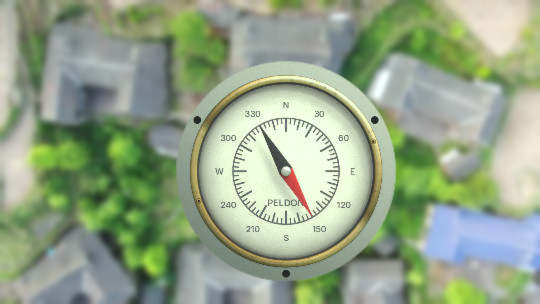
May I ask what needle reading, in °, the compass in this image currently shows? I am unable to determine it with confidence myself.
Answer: 150 °
